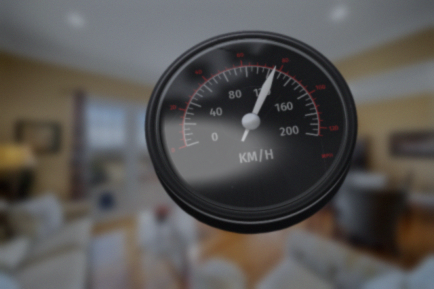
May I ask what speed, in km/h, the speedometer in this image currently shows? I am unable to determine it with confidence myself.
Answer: 125 km/h
